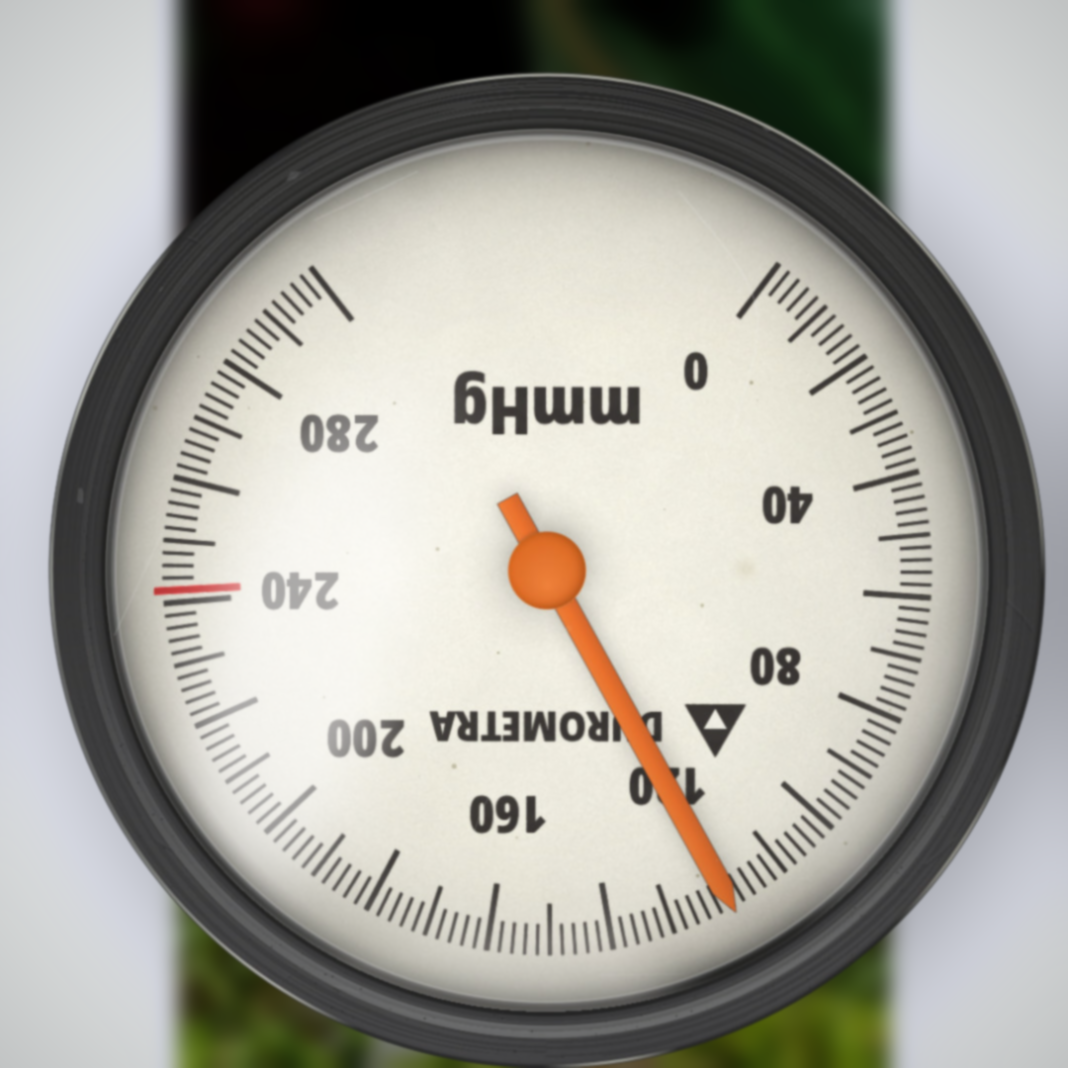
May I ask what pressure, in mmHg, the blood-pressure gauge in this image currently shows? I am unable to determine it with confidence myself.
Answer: 120 mmHg
